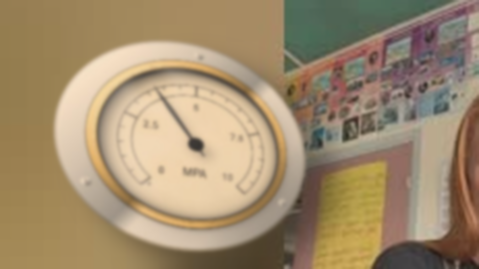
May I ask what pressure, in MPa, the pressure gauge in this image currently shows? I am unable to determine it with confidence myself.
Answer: 3.75 MPa
